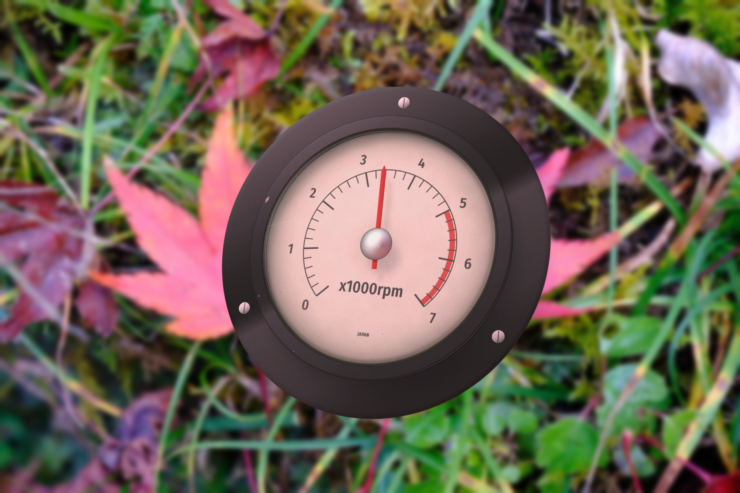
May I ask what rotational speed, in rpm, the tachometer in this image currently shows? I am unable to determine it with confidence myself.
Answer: 3400 rpm
